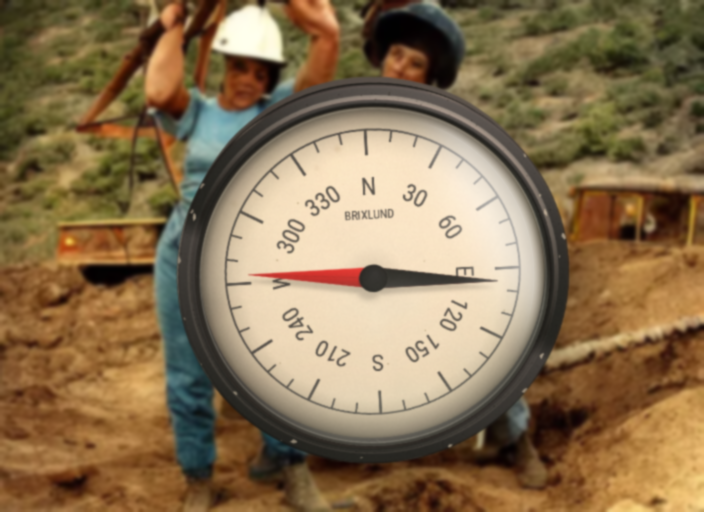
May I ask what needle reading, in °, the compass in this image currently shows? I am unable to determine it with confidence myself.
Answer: 275 °
